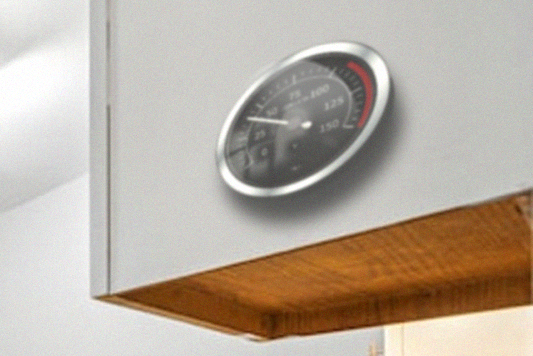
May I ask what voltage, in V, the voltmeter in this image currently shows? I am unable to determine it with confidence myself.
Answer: 40 V
